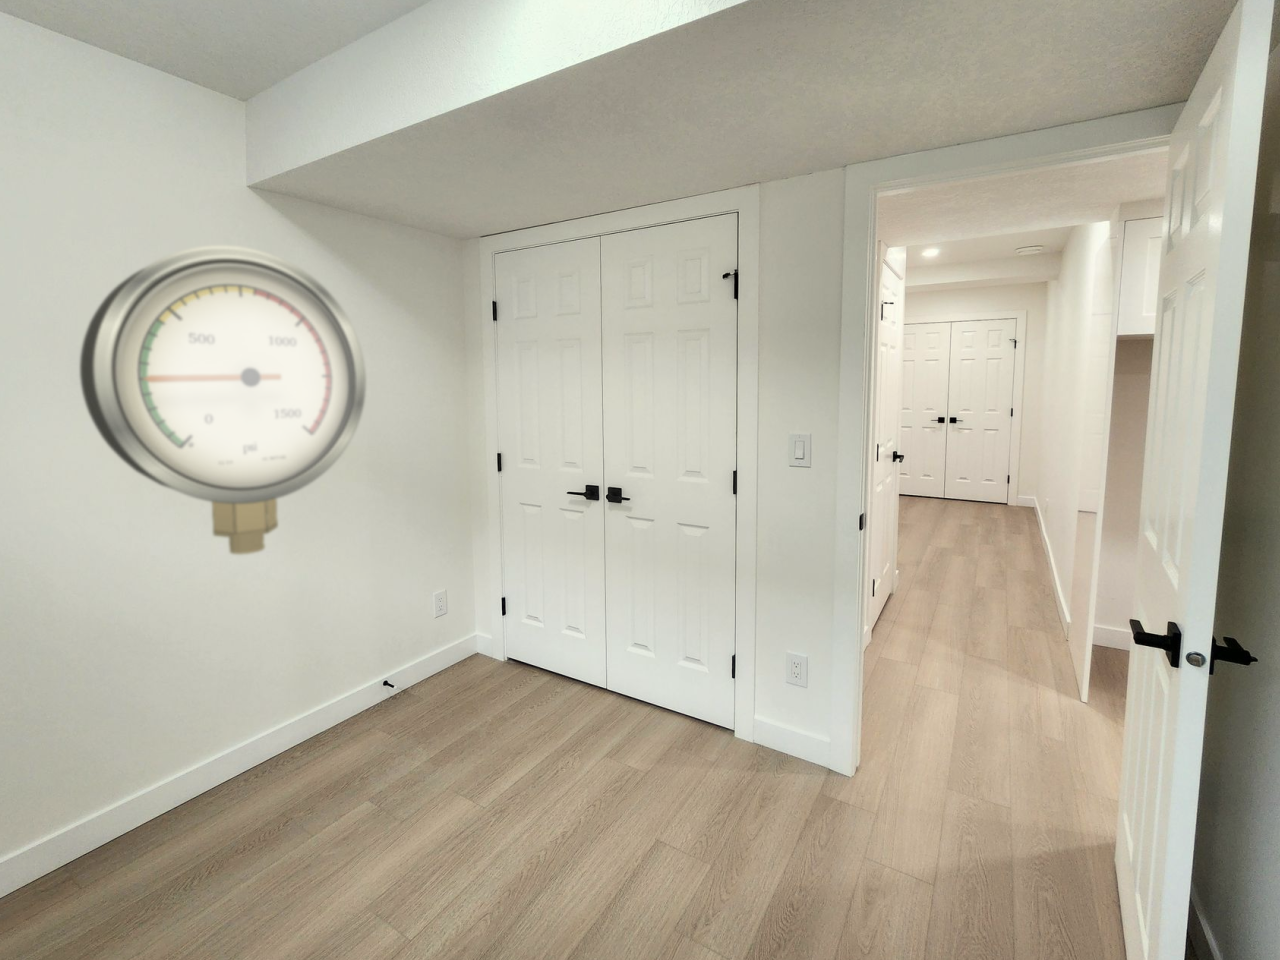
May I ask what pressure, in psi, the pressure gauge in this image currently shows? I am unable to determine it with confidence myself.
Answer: 250 psi
